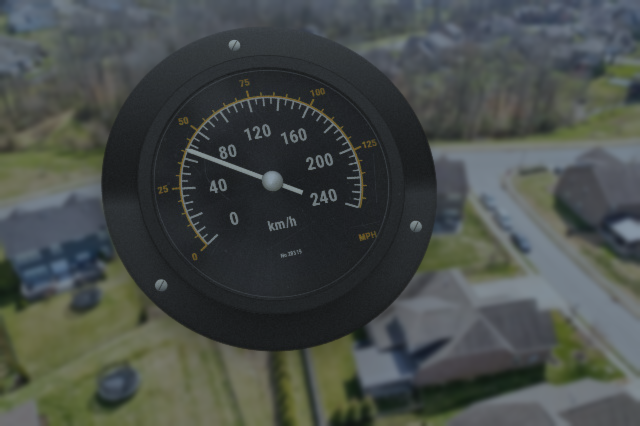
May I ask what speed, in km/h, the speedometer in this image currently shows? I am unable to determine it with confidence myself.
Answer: 65 km/h
